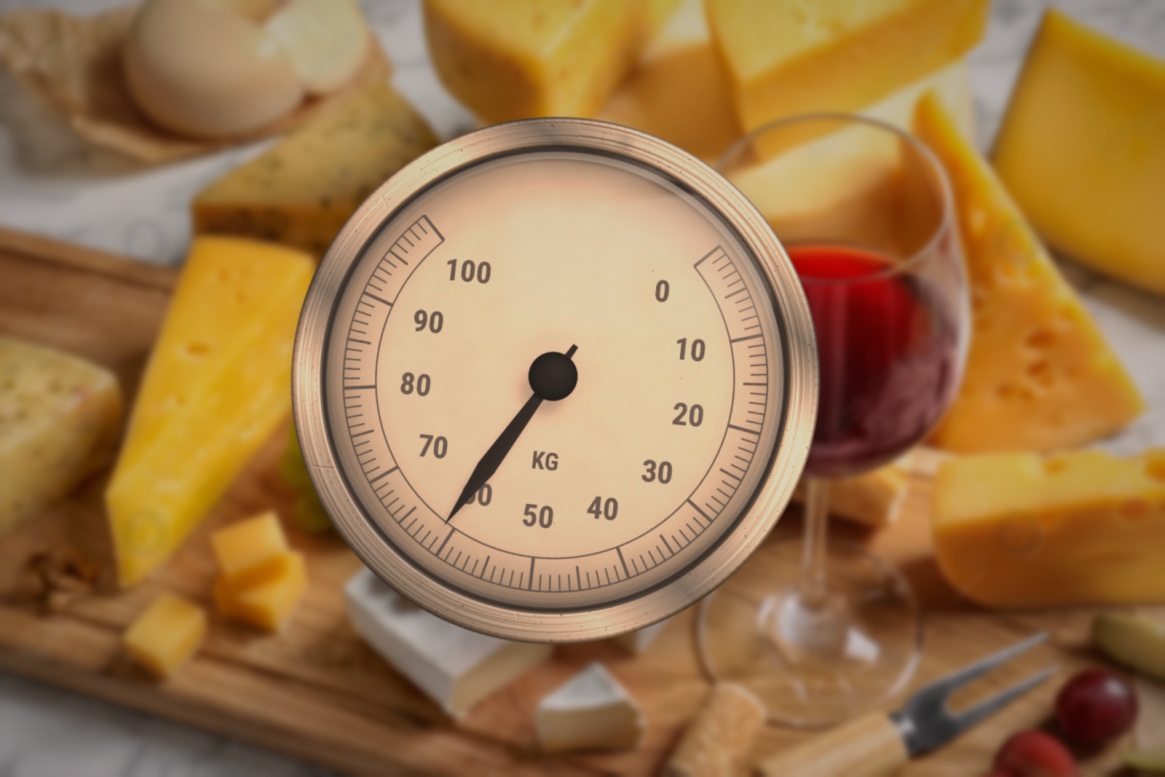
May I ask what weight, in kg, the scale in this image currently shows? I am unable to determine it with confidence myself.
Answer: 61 kg
